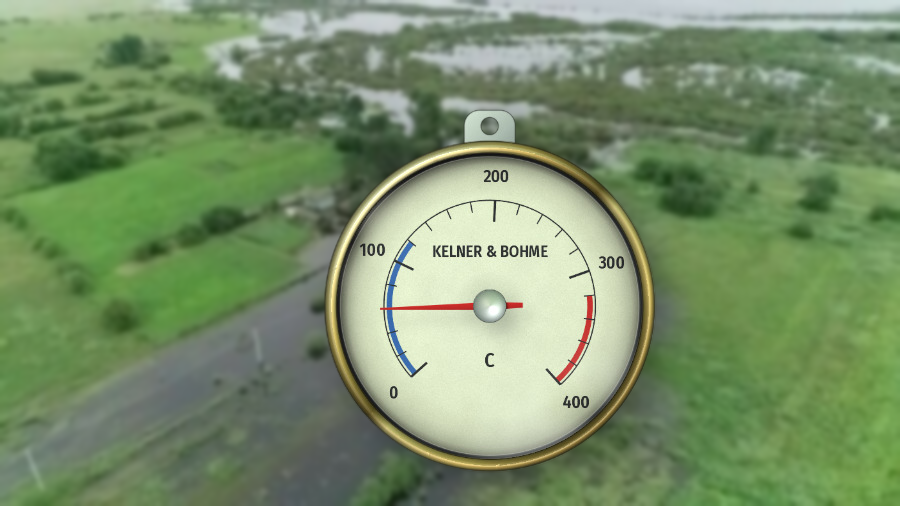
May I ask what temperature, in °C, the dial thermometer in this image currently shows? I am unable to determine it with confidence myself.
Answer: 60 °C
